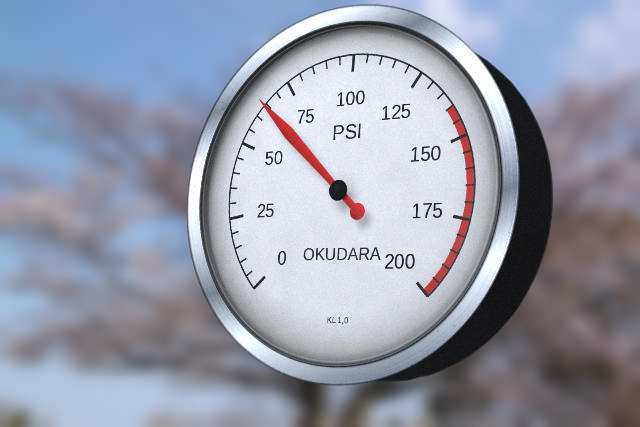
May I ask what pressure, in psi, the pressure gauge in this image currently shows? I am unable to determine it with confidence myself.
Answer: 65 psi
